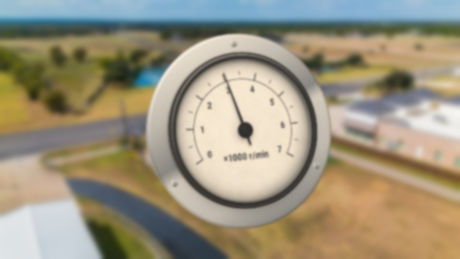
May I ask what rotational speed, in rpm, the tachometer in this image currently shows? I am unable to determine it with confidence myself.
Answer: 3000 rpm
